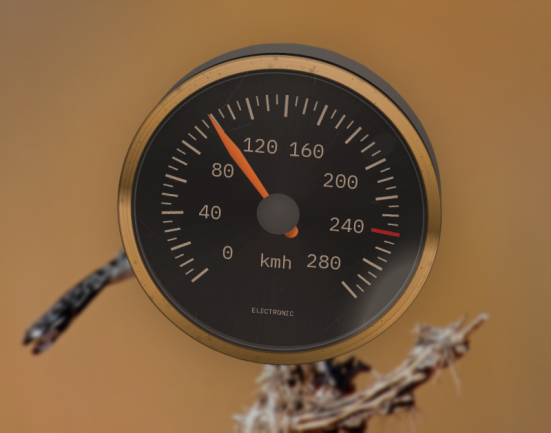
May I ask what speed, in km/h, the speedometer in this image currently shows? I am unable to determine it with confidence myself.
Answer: 100 km/h
